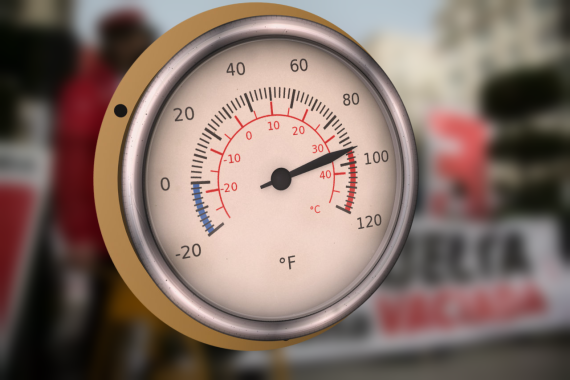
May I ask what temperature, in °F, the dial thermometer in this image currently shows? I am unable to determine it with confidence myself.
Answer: 94 °F
